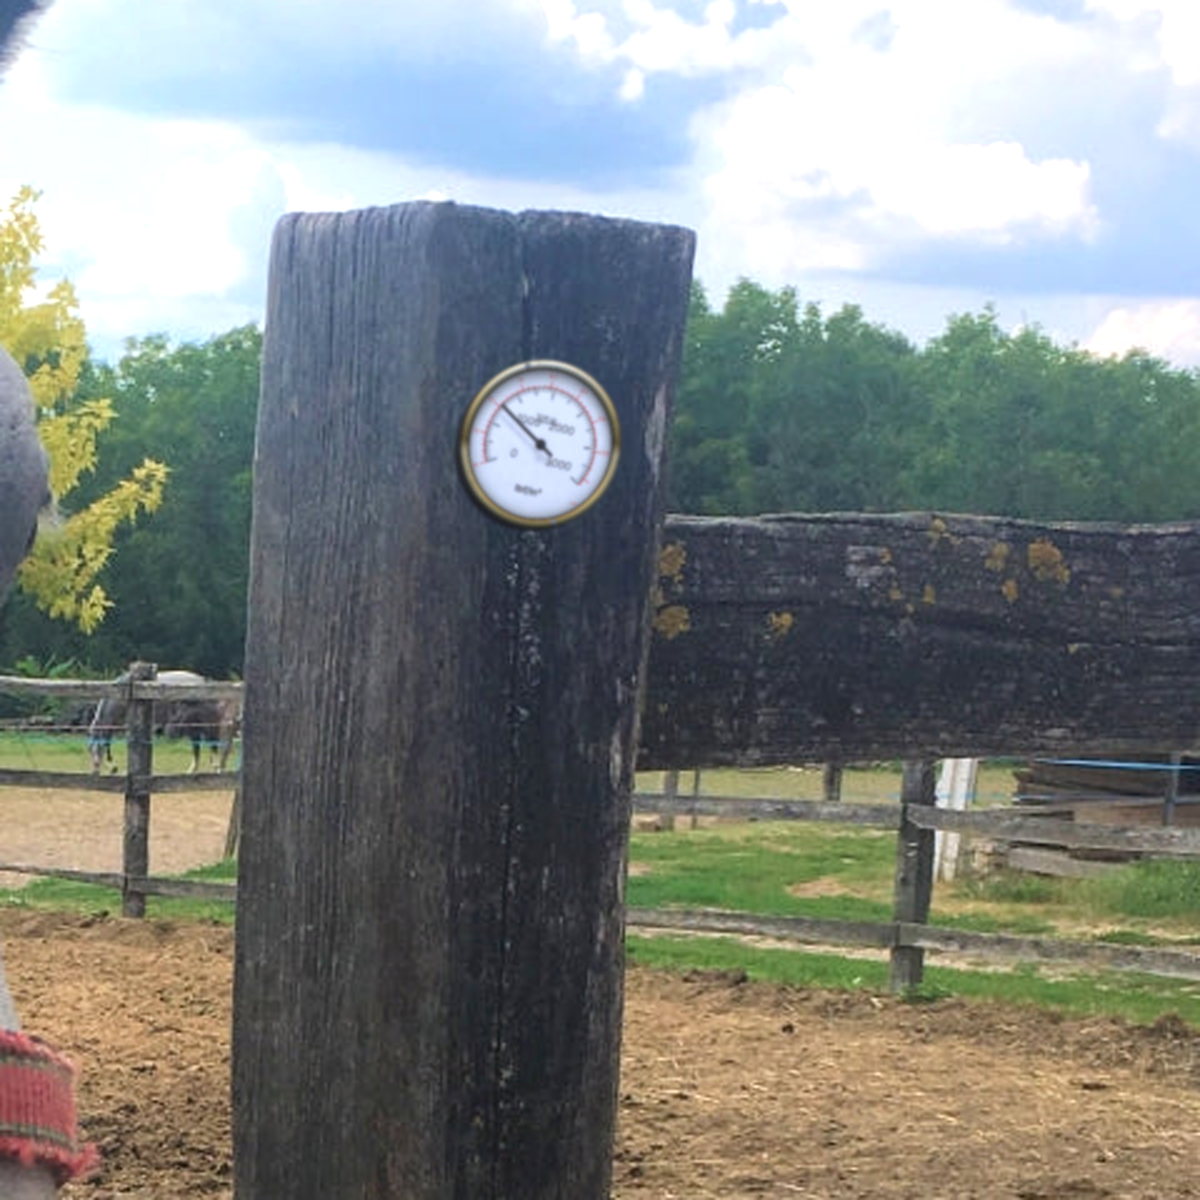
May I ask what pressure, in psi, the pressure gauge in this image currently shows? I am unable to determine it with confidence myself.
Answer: 750 psi
